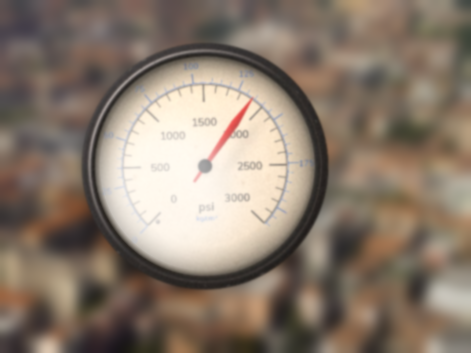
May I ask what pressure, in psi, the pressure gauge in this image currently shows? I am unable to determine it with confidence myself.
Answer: 1900 psi
